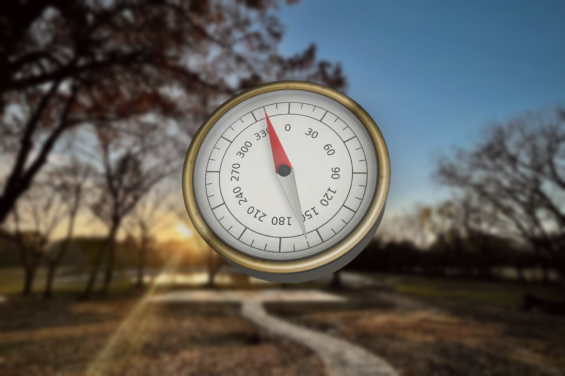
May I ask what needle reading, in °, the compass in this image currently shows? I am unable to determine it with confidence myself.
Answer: 340 °
